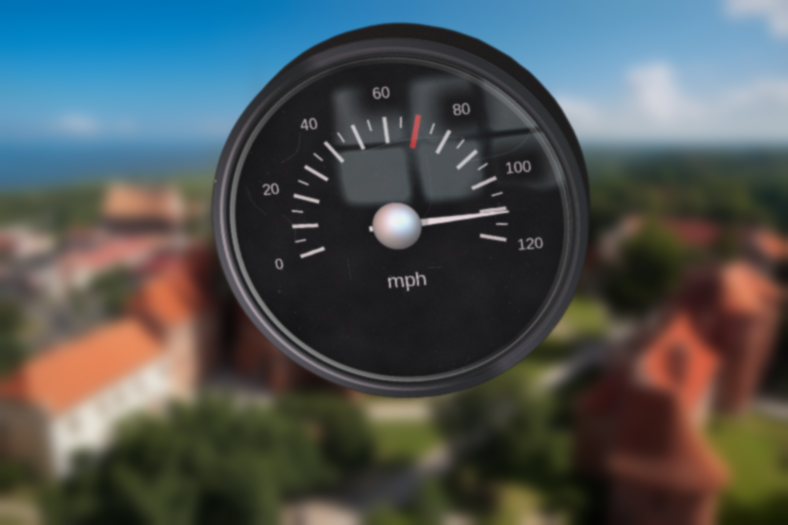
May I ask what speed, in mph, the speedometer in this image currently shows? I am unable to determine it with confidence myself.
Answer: 110 mph
